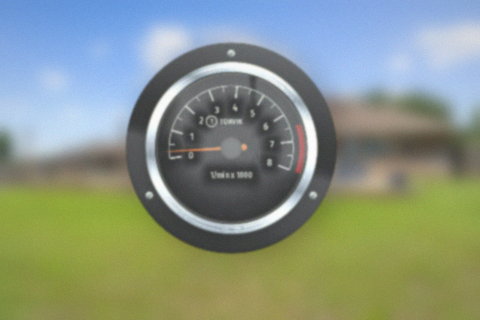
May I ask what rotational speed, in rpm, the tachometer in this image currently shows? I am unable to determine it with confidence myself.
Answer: 250 rpm
